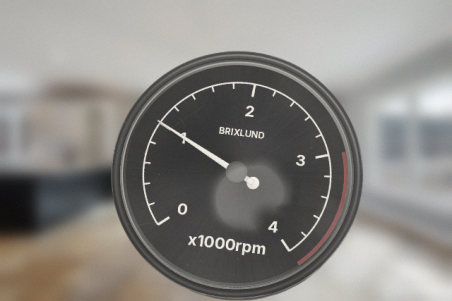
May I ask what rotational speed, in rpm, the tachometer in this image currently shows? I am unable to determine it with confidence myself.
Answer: 1000 rpm
